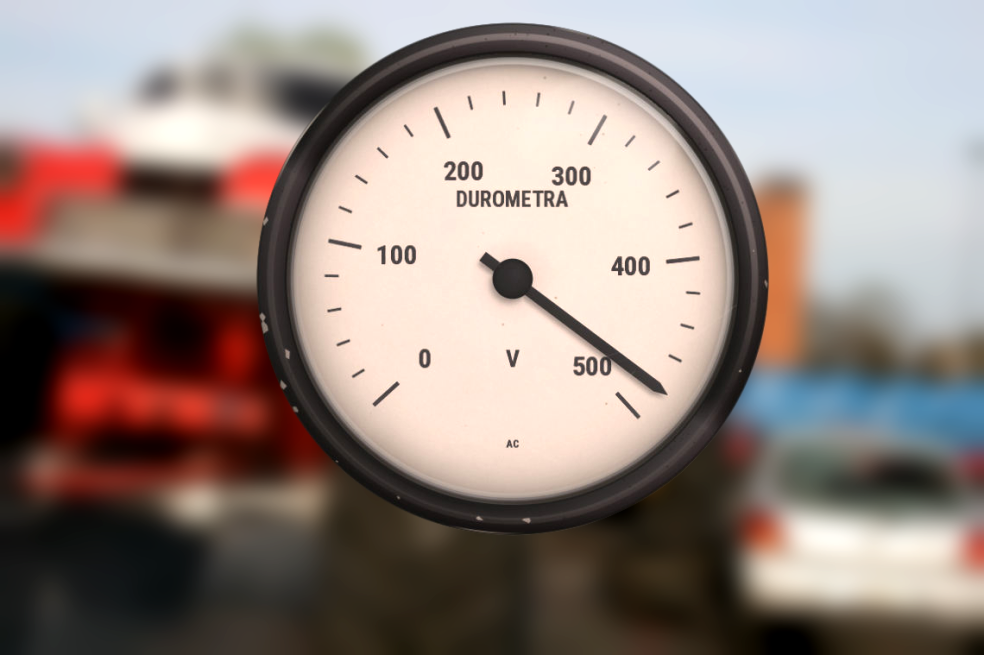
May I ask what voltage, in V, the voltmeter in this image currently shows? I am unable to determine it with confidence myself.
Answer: 480 V
